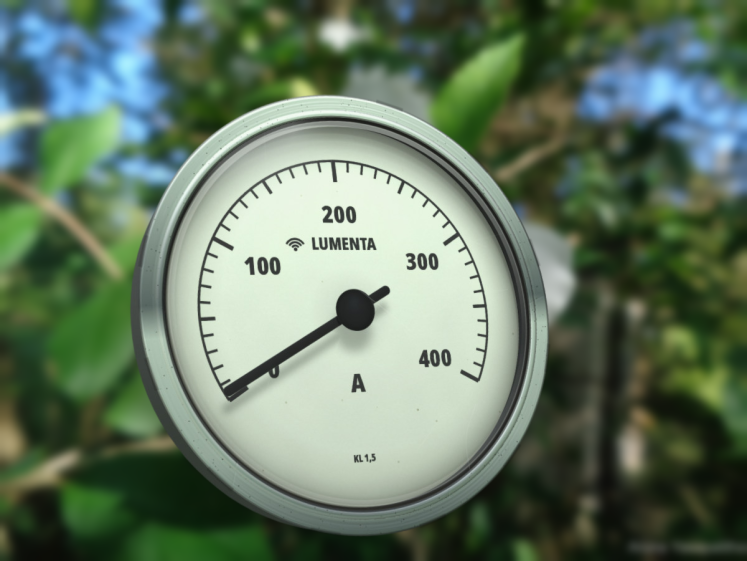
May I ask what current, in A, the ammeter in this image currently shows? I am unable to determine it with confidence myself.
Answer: 5 A
